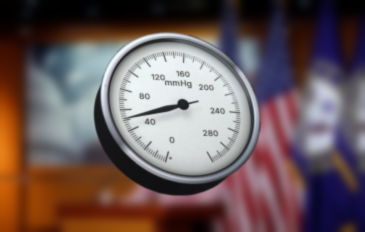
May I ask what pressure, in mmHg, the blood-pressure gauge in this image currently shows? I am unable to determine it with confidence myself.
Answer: 50 mmHg
